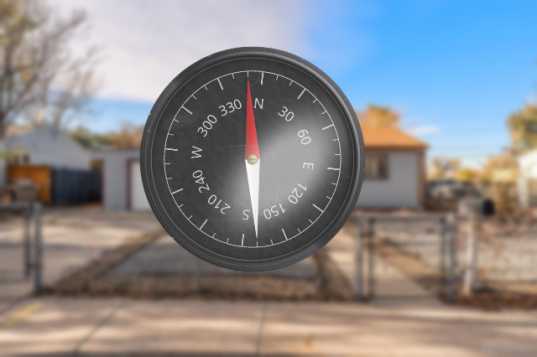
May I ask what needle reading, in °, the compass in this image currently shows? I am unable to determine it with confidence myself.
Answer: 350 °
